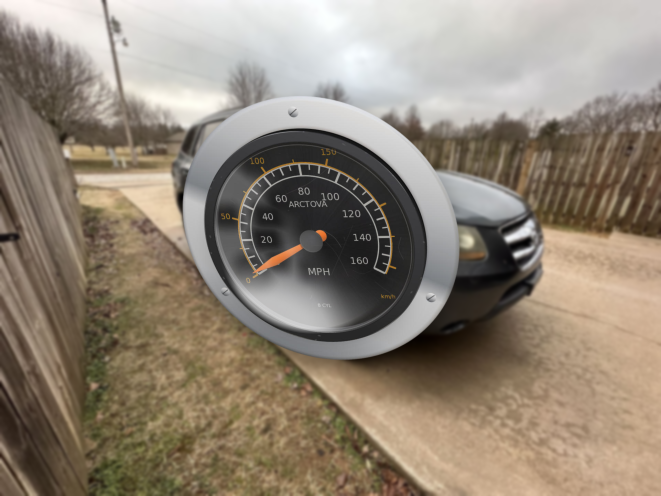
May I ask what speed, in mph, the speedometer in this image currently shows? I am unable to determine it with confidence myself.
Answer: 2.5 mph
